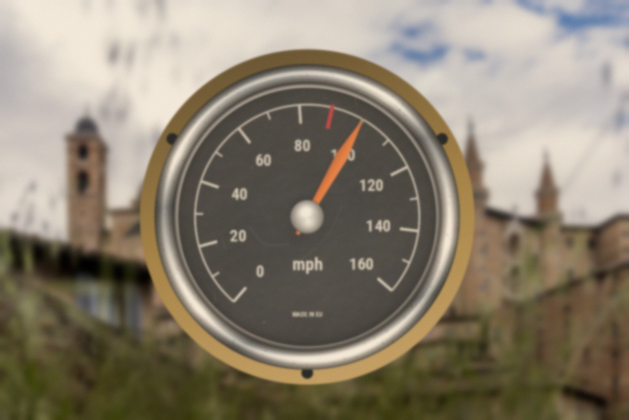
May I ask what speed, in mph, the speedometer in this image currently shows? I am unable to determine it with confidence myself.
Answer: 100 mph
